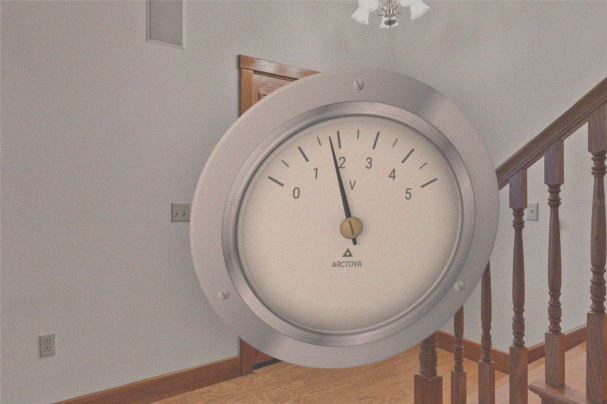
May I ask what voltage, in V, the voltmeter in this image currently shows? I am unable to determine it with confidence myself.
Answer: 1.75 V
